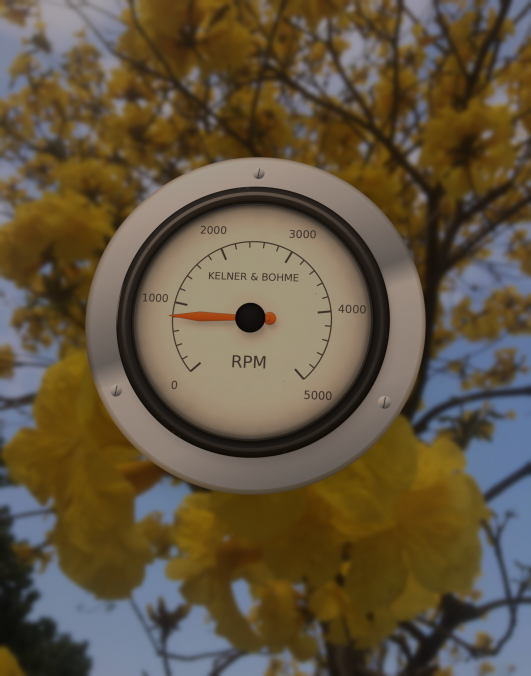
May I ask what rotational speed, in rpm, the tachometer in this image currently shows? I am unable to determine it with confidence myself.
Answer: 800 rpm
